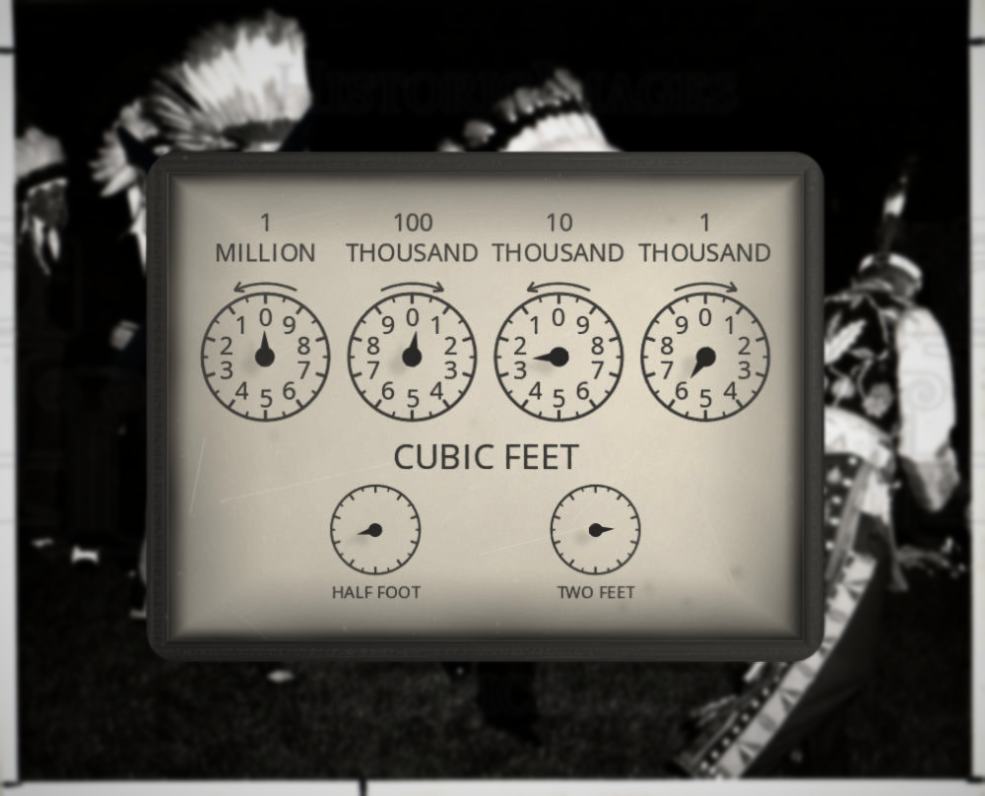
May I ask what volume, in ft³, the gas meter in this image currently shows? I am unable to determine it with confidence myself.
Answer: 2600 ft³
